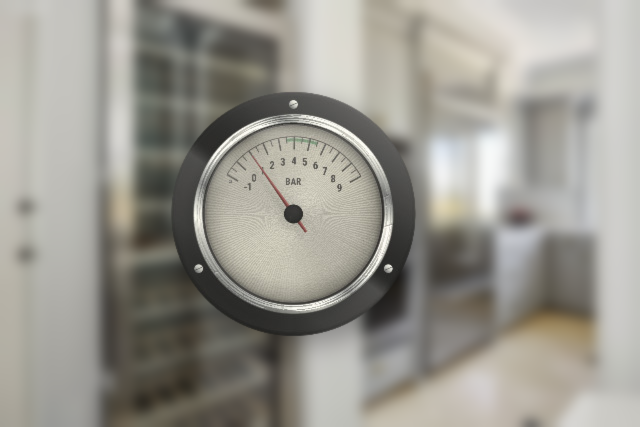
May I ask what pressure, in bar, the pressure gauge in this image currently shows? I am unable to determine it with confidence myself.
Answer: 1 bar
